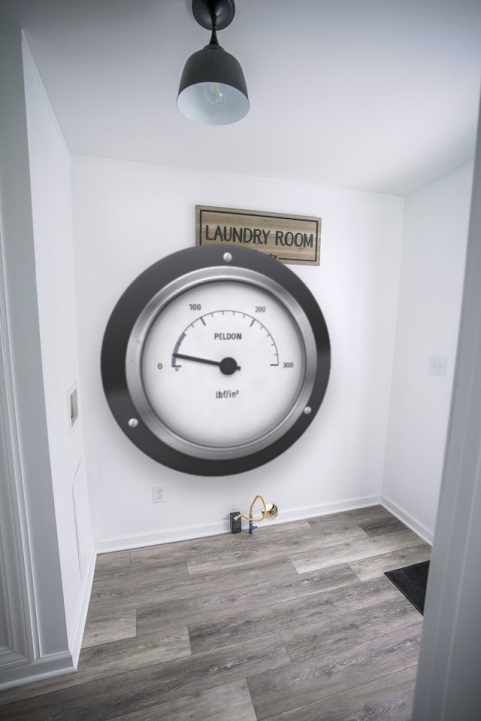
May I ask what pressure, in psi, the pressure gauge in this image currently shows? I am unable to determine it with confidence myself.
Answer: 20 psi
